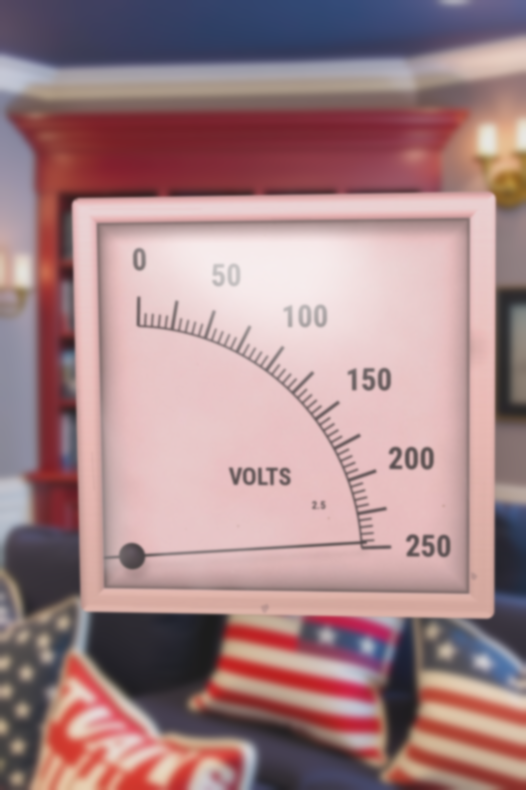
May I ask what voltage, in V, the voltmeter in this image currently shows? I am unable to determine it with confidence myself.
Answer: 245 V
